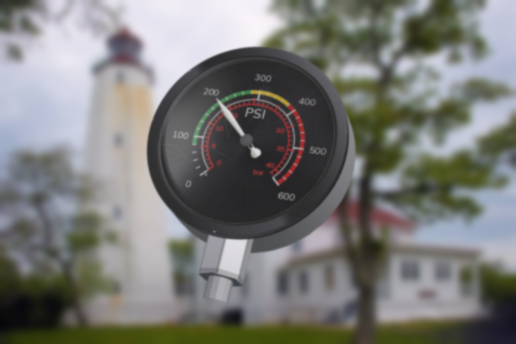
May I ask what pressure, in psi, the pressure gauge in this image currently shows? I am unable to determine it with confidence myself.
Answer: 200 psi
